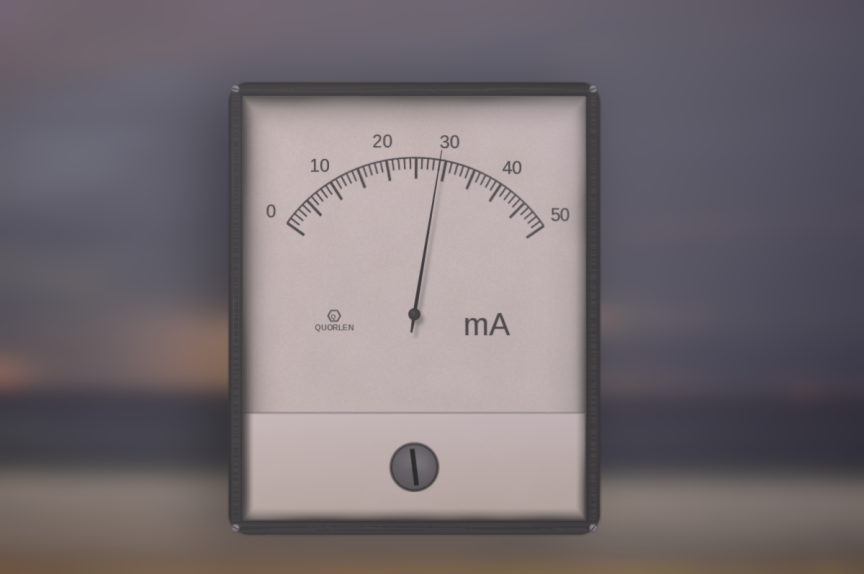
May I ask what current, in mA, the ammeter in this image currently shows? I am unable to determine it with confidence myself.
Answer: 29 mA
